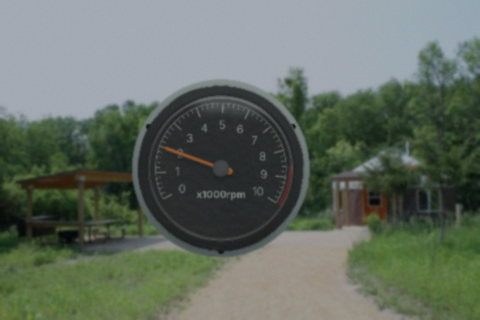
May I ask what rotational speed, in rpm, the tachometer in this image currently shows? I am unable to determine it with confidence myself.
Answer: 2000 rpm
